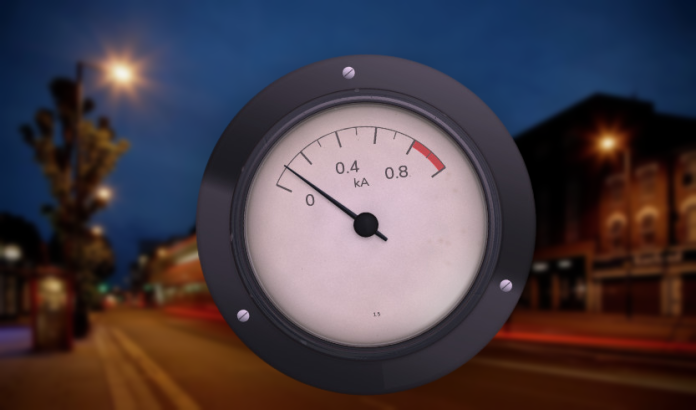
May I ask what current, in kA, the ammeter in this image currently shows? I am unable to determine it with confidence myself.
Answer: 0.1 kA
